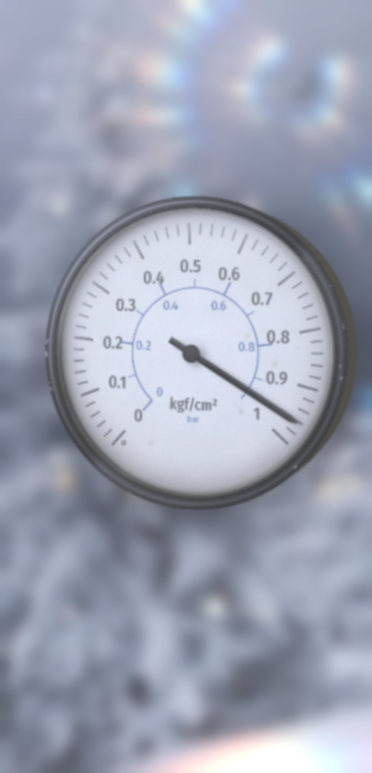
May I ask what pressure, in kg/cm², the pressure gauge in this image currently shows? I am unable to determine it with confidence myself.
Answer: 0.96 kg/cm²
